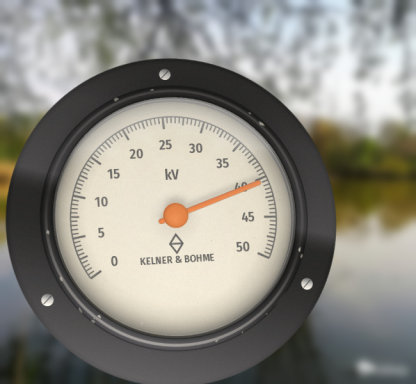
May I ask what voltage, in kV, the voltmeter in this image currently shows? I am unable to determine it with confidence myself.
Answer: 40.5 kV
